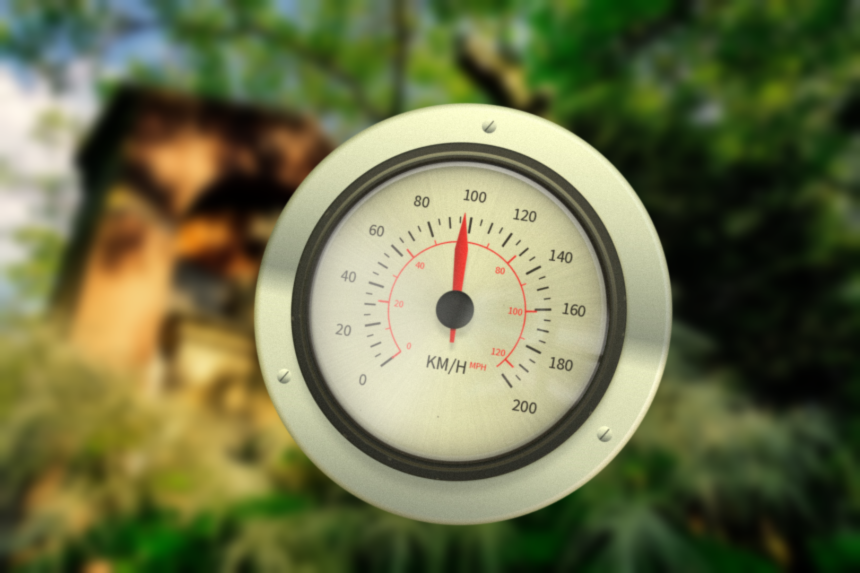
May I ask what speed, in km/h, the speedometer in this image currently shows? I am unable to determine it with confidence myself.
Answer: 97.5 km/h
